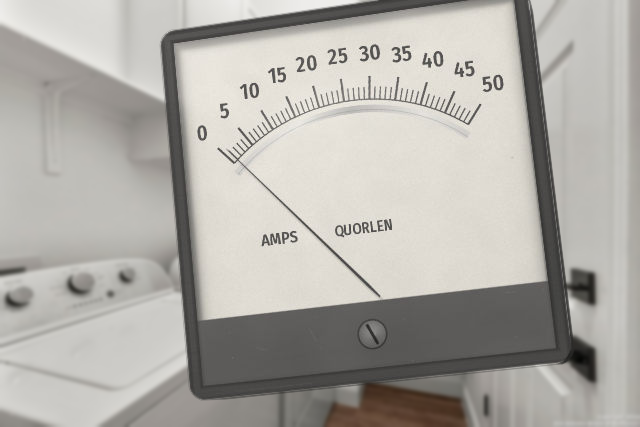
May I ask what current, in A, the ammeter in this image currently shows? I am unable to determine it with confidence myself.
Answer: 1 A
